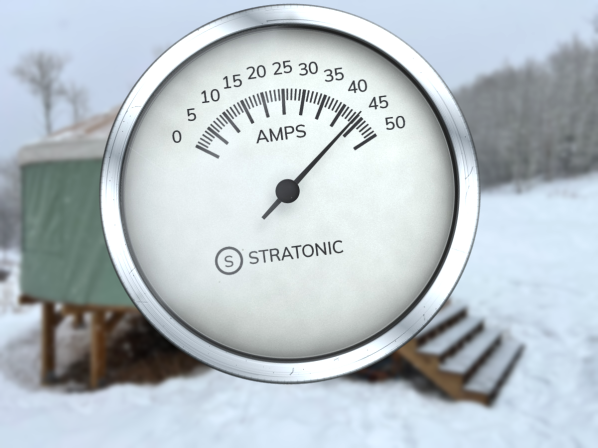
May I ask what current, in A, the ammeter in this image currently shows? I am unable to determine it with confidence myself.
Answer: 44 A
